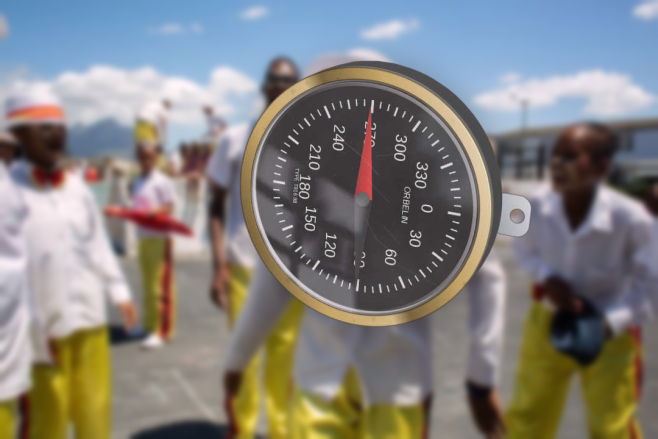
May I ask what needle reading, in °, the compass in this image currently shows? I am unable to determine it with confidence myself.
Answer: 270 °
